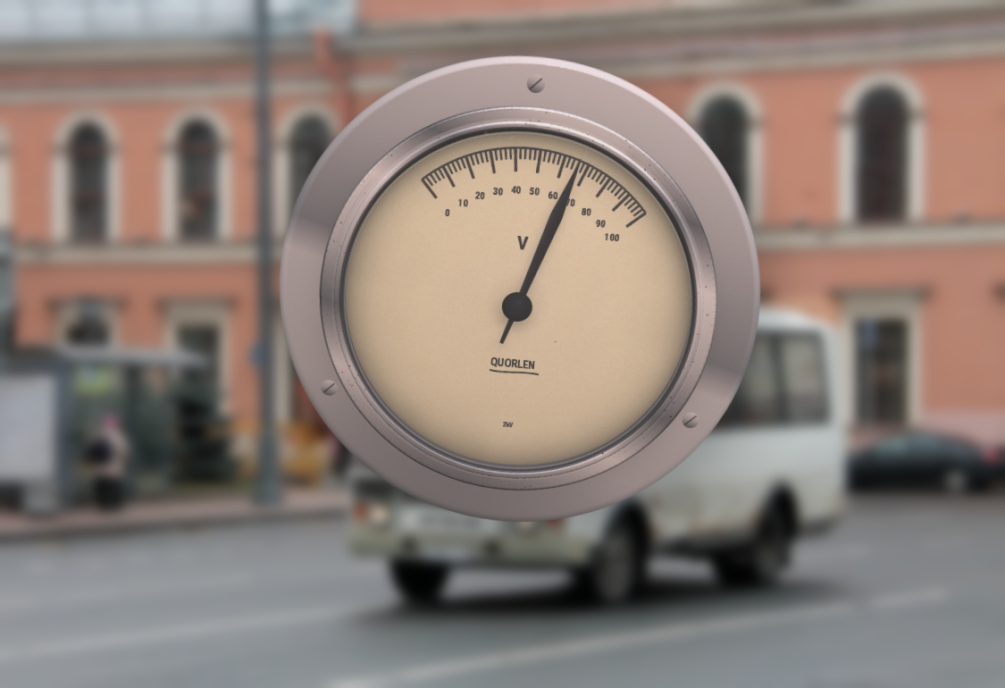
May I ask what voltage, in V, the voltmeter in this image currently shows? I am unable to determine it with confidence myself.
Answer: 66 V
